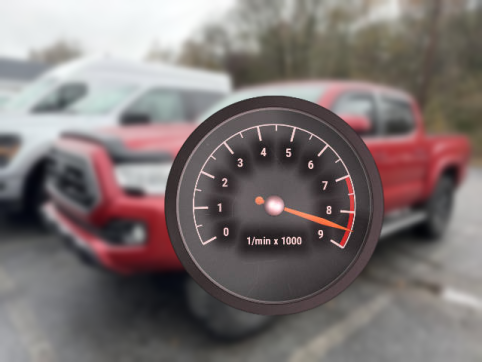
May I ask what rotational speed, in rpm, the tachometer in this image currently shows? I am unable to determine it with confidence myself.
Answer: 8500 rpm
